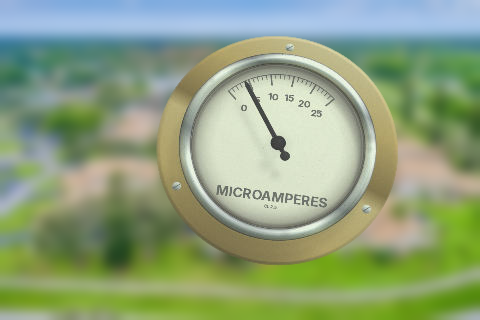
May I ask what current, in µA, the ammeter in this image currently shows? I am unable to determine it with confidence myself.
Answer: 4 µA
